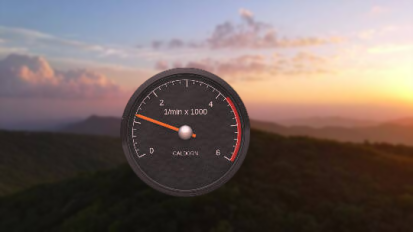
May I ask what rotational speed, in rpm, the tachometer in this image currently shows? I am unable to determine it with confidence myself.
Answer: 1200 rpm
